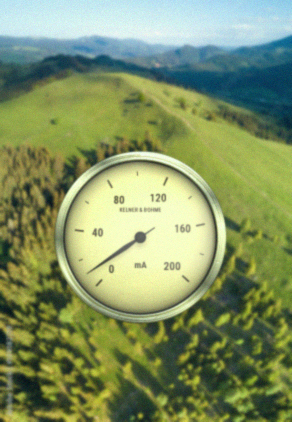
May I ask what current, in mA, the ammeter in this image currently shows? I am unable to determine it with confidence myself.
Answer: 10 mA
